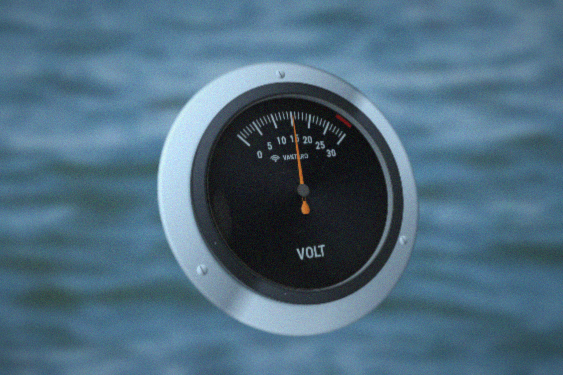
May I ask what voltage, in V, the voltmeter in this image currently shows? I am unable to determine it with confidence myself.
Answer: 15 V
